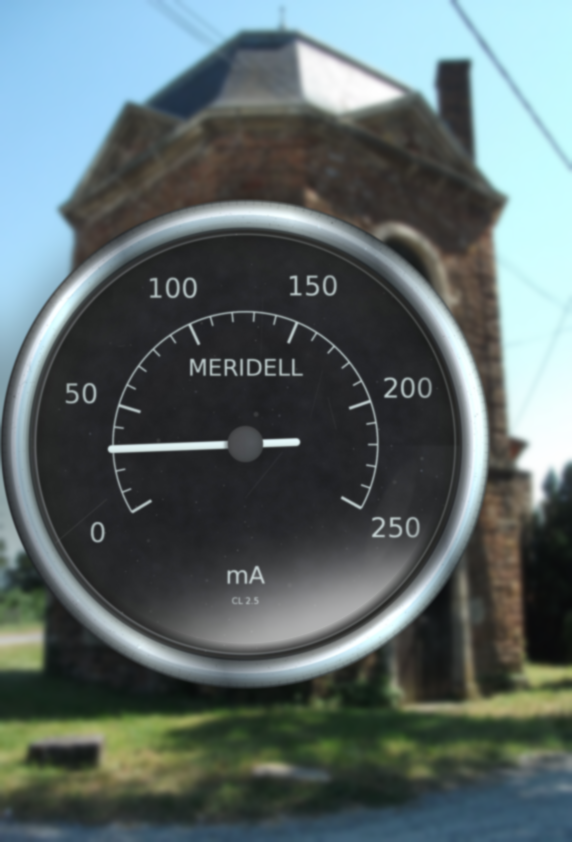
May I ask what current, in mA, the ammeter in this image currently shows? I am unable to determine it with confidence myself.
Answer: 30 mA
